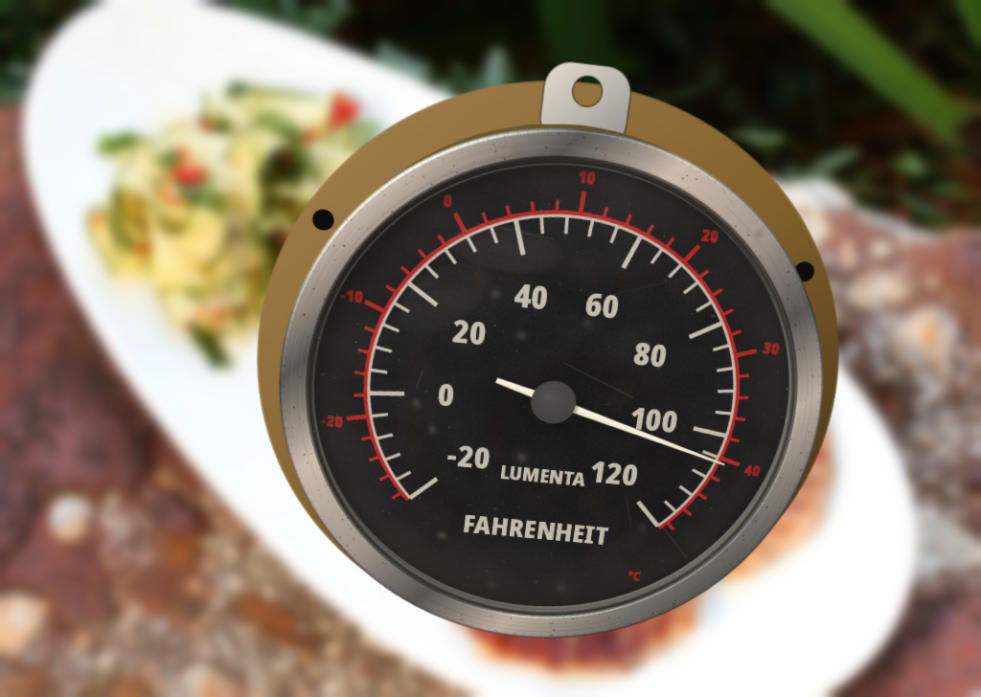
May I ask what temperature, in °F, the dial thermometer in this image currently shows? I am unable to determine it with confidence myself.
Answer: 104 °F
